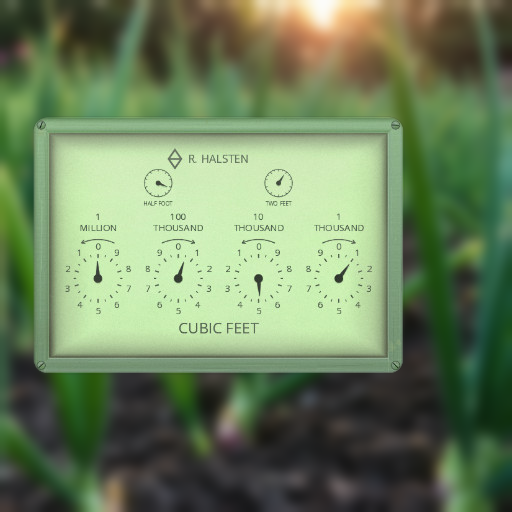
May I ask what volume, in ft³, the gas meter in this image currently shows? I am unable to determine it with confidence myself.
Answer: 5100 ft³
